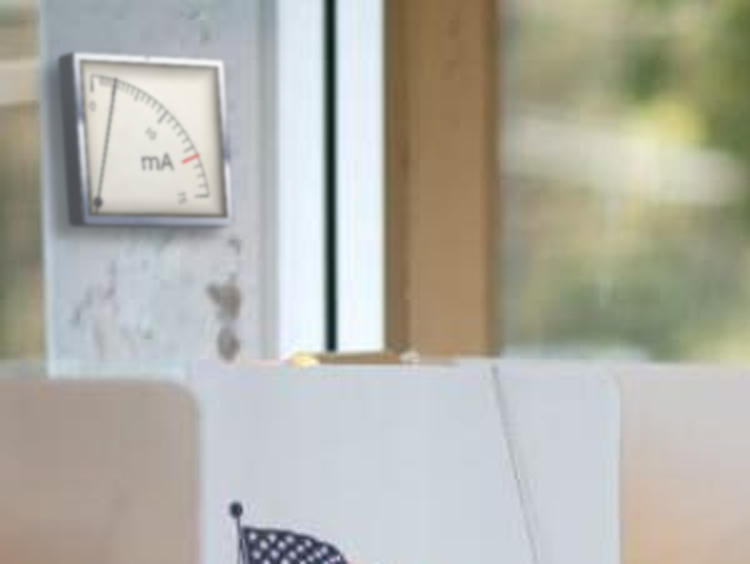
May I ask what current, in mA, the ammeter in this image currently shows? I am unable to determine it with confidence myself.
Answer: 5 mA
